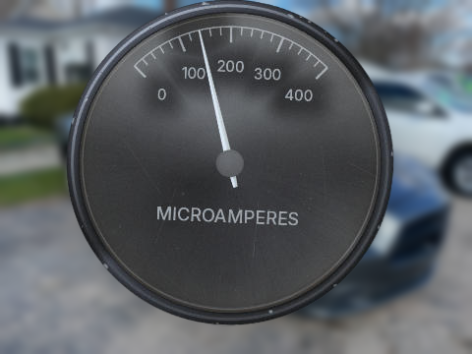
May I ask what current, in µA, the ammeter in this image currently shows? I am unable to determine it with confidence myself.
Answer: 140 µA
